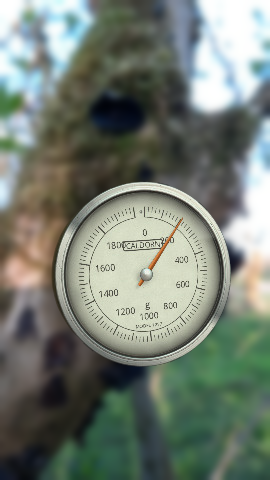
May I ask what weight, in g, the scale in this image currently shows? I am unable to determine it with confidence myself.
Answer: 200 g
